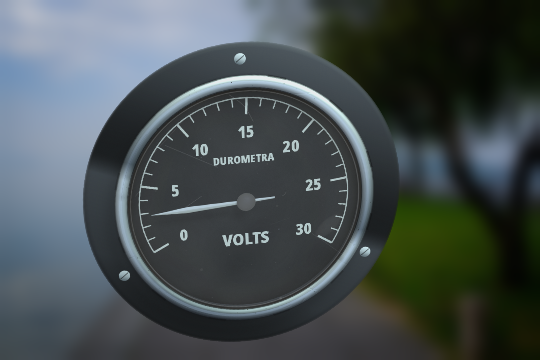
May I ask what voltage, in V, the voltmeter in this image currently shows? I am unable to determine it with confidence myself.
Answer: 3 V
